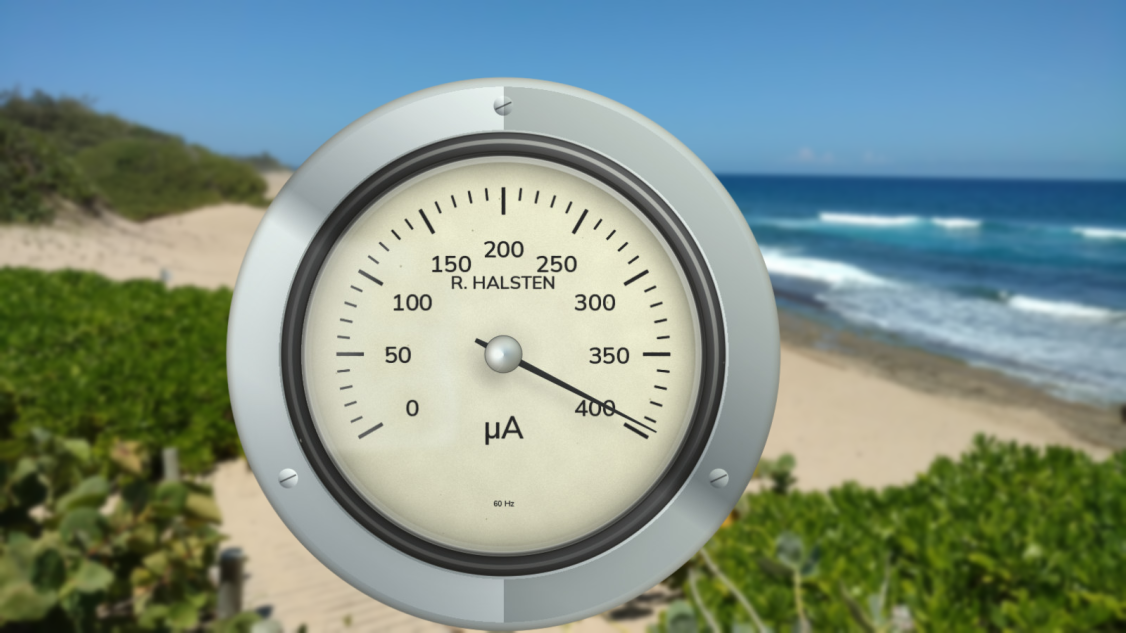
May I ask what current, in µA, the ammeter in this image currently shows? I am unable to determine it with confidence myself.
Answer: 395 µA
